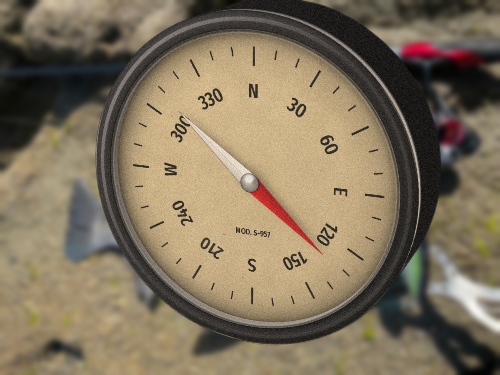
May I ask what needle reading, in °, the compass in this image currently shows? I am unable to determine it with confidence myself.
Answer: 130 °
